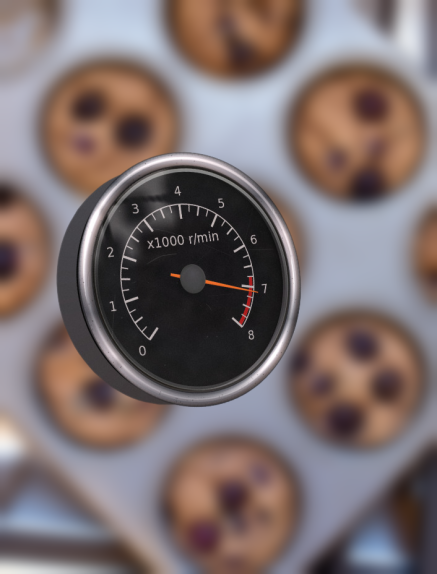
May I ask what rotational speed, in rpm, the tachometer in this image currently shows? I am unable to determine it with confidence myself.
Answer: 7125 rpm
